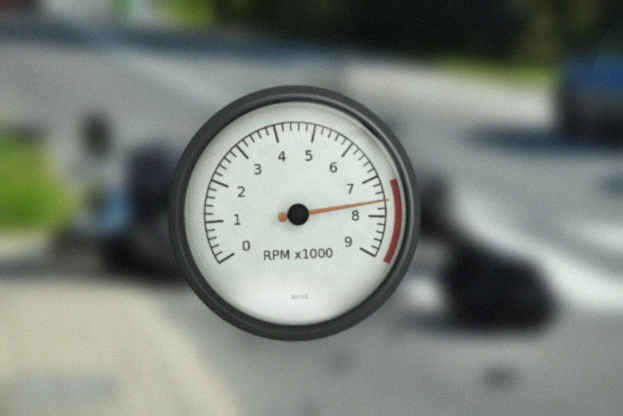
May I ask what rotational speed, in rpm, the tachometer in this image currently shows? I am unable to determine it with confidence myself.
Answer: 7600 rpm
